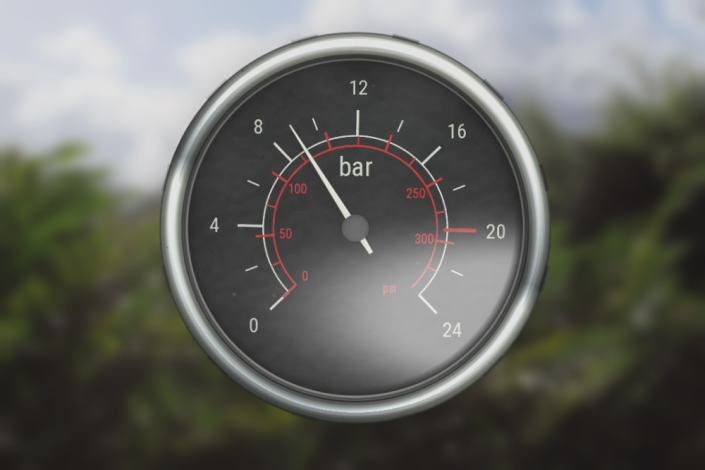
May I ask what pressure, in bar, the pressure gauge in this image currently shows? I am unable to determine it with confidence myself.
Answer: 9 bar
